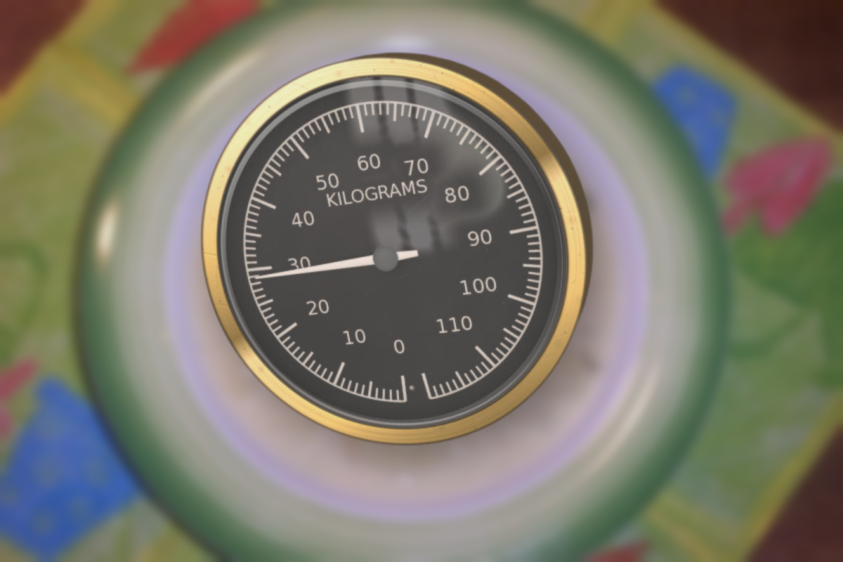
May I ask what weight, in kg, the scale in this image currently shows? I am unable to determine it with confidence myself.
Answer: 29 kg
